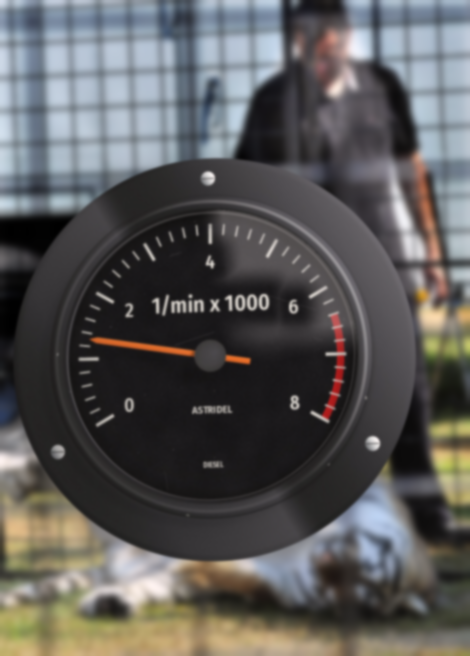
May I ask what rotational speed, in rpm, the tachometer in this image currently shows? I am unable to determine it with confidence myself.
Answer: 1300 rpm
